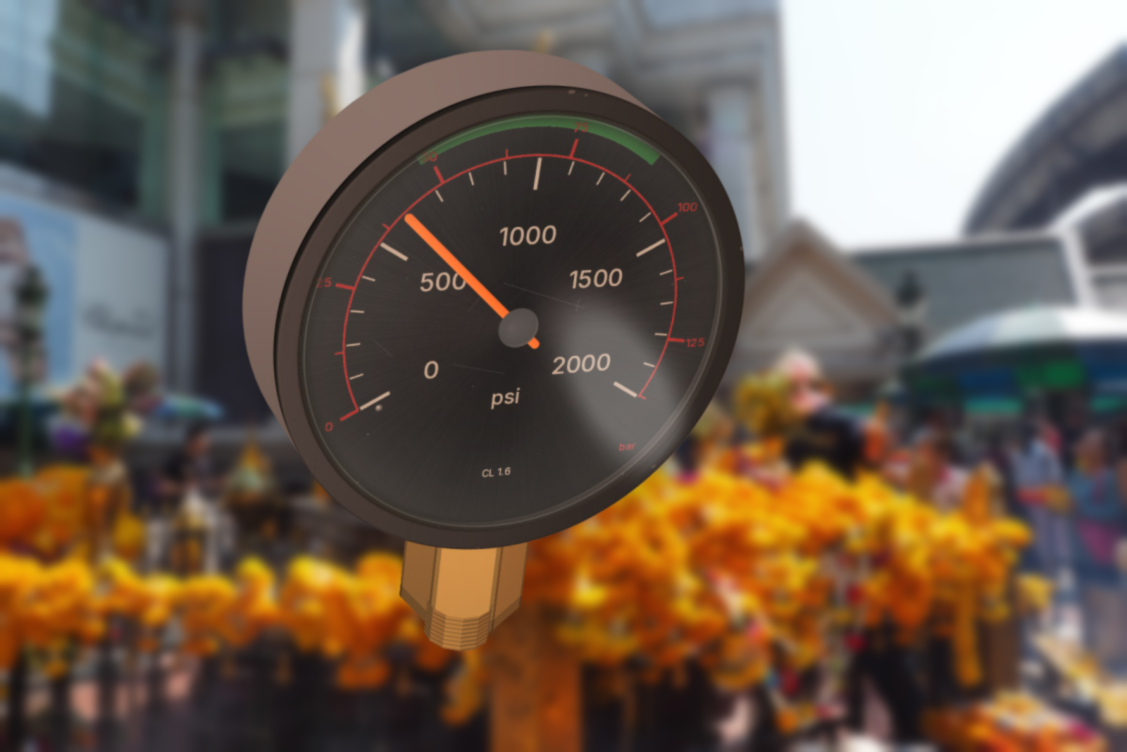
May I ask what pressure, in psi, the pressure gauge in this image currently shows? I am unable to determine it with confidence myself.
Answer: 600 psi
